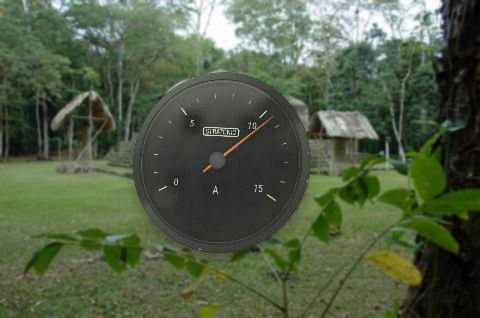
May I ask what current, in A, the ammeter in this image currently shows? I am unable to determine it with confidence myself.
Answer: 10.5 A
